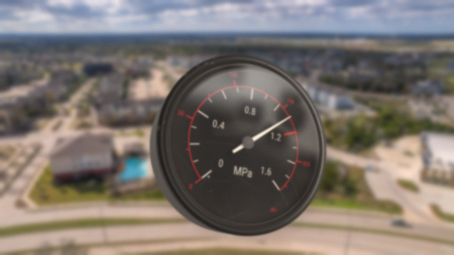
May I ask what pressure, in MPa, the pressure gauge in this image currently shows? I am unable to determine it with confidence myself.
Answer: 1.1 MPa
